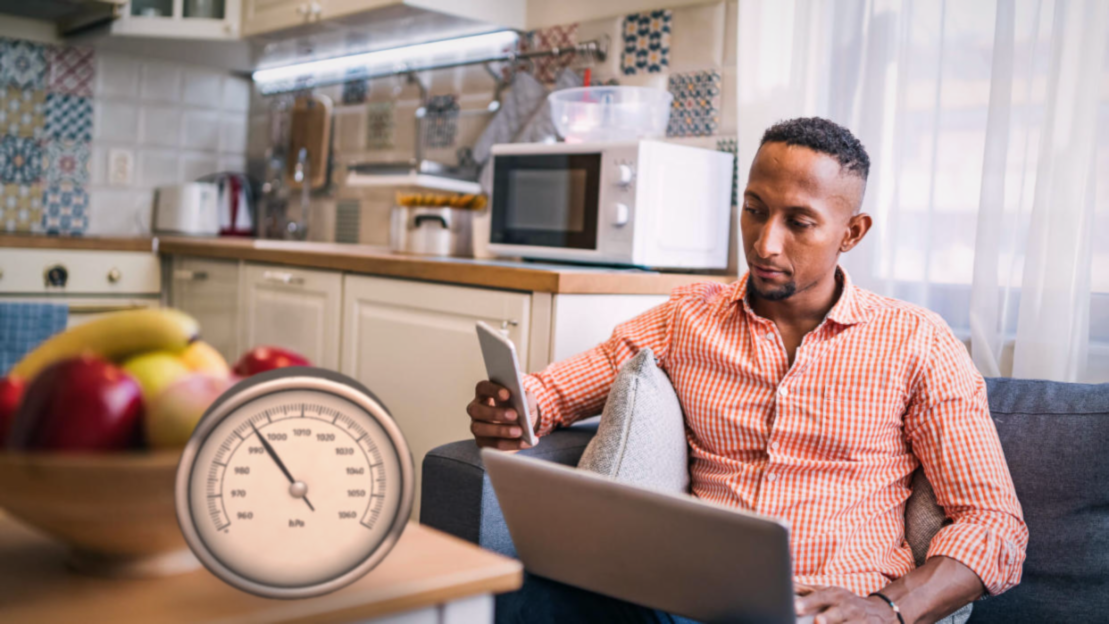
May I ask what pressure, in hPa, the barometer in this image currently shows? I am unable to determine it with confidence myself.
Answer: 995 hPa
